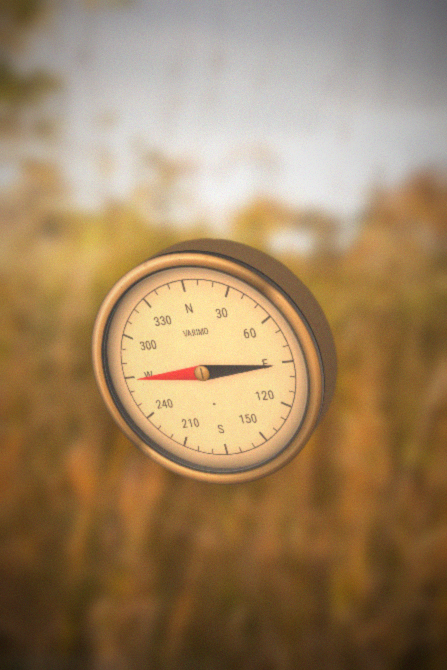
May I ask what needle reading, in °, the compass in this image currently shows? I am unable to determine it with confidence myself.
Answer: 270 °
